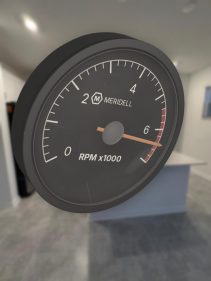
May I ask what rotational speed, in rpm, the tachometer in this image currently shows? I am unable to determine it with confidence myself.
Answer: 6400 rpm
